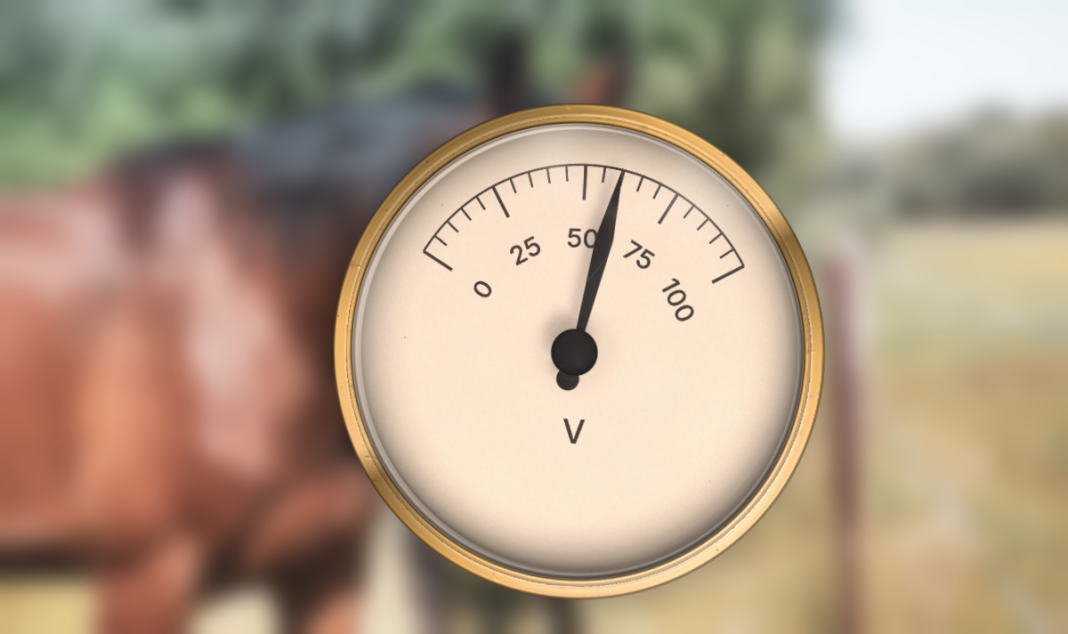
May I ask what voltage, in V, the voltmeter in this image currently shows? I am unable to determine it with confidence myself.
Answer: 60 V
